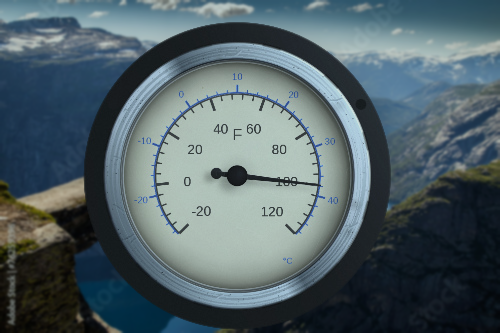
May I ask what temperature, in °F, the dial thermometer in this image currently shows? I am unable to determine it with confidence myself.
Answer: 100 °F
